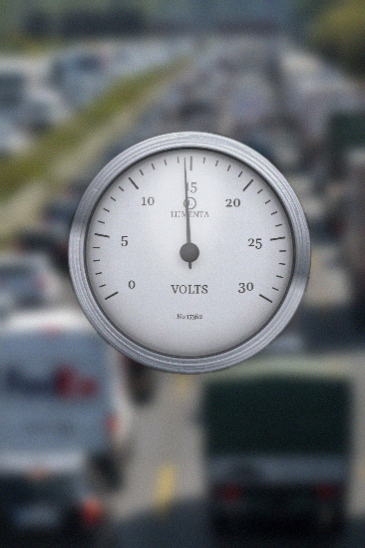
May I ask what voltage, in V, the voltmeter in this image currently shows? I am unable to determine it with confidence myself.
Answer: 14.5 V
